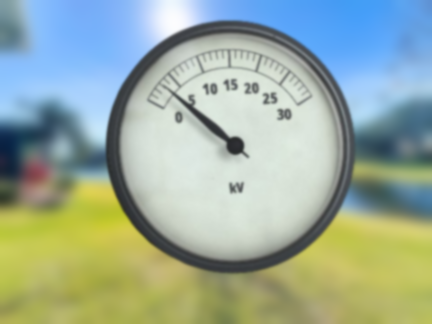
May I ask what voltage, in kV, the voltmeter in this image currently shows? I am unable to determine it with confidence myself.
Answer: 3 kV
